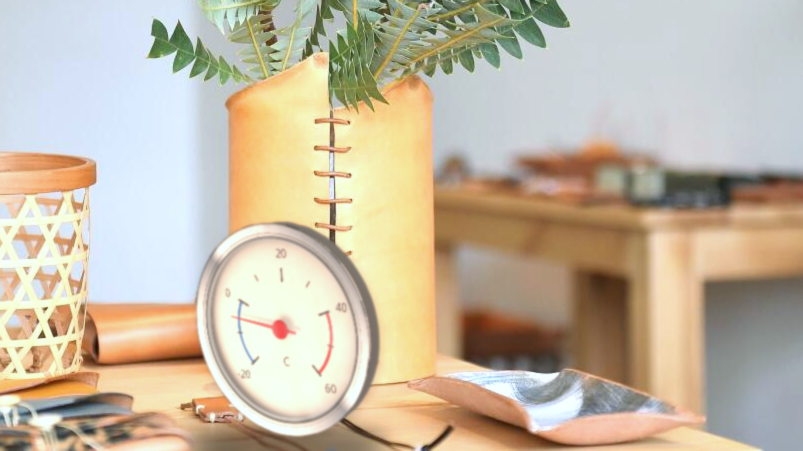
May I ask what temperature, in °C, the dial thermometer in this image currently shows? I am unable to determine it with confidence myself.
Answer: -5 °C
